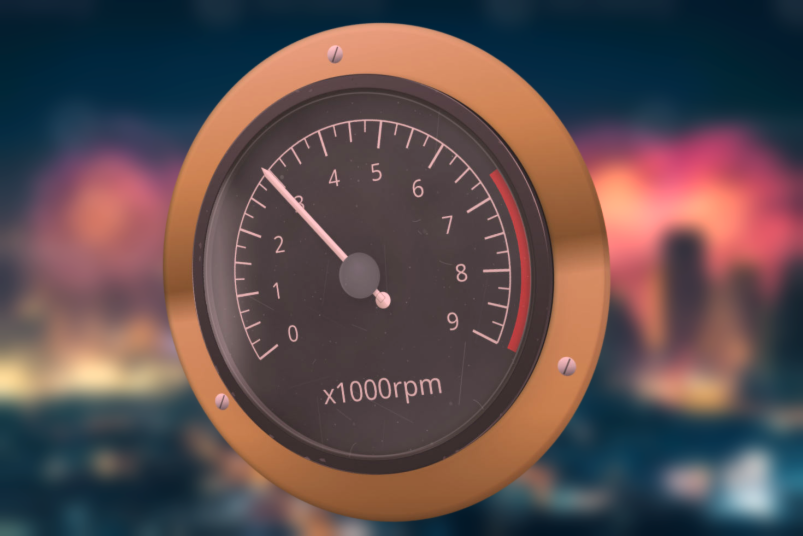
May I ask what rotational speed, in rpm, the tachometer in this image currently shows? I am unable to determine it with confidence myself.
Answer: 3000 rpm
